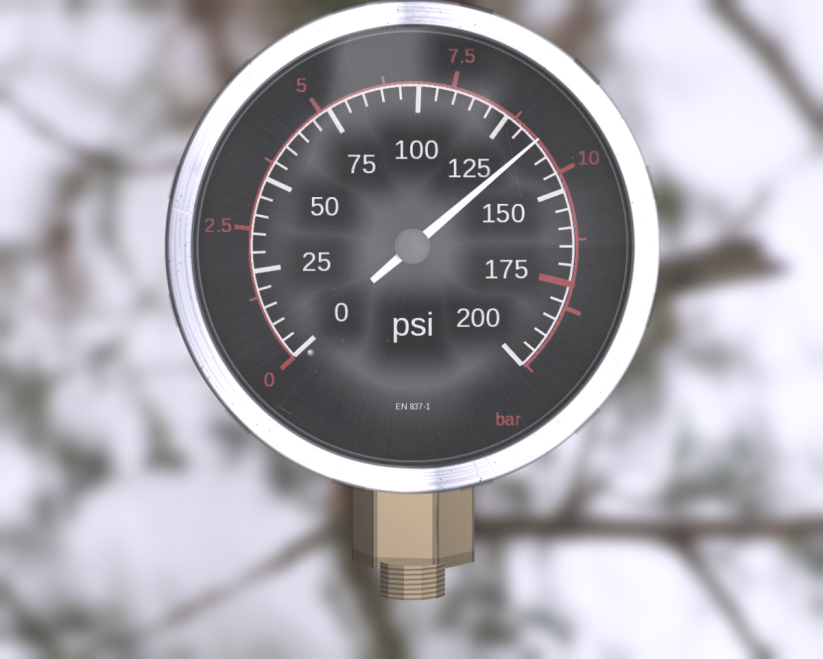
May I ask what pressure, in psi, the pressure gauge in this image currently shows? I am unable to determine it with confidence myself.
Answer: 135 psi
